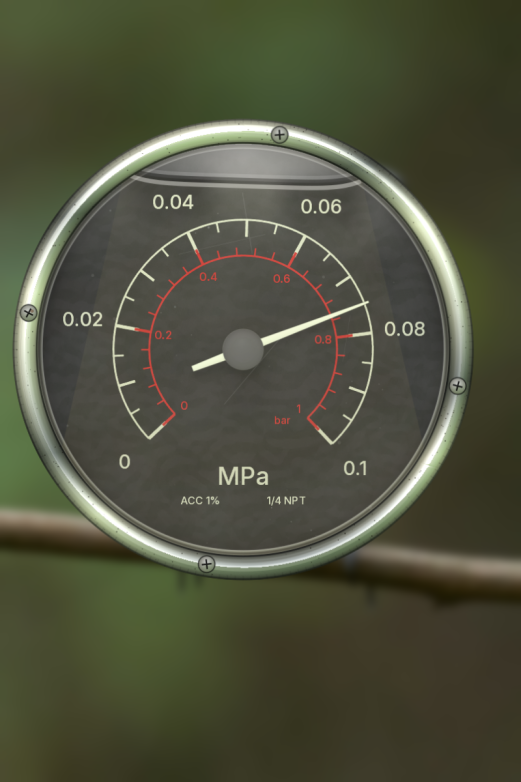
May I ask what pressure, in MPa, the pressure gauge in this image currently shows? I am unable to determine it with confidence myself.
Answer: 0.075 MPa
